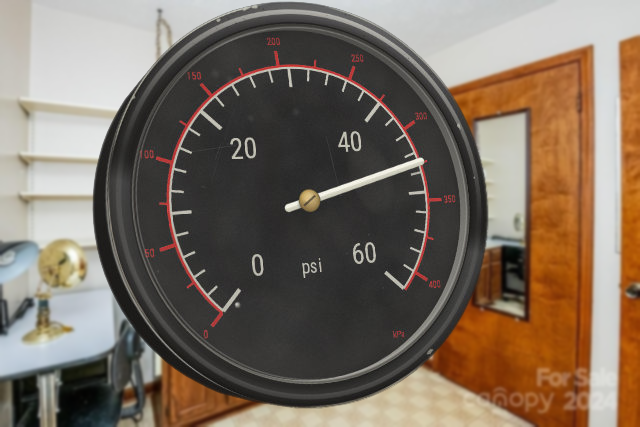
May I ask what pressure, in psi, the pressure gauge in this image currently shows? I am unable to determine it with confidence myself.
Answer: 47 psi
